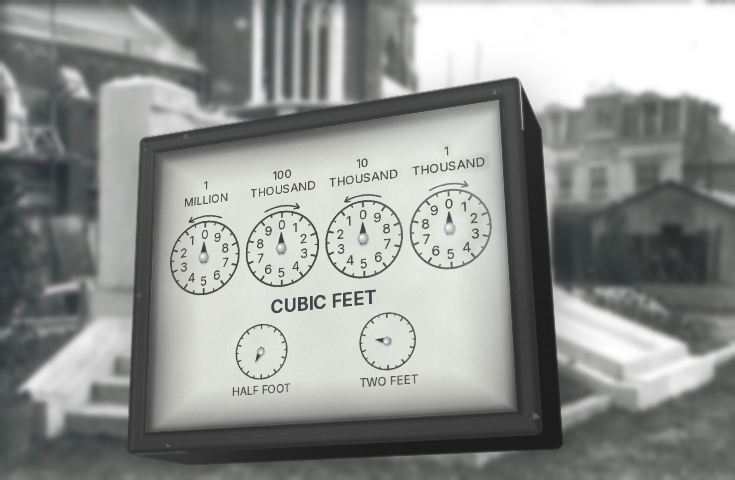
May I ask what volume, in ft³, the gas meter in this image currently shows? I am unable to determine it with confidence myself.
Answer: 0 ft³
